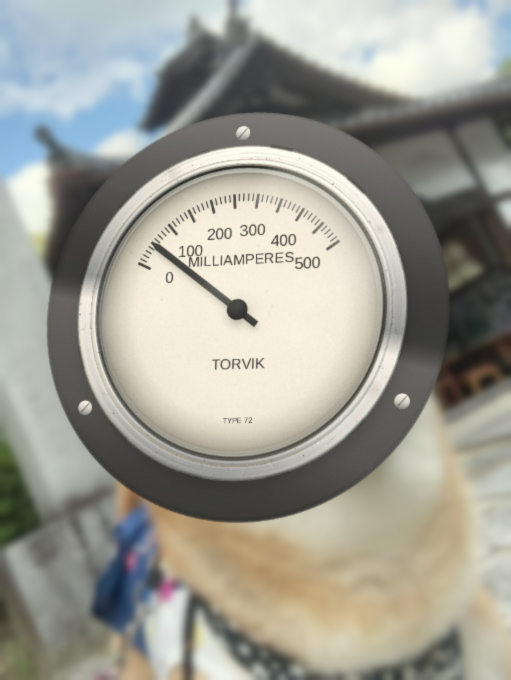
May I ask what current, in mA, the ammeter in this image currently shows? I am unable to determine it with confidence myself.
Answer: 50 mA
